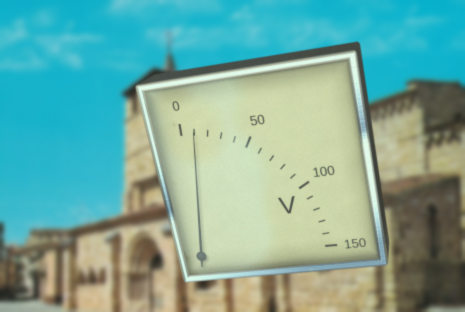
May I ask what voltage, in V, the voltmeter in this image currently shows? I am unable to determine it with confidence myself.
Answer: 10 V
